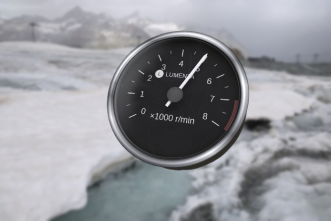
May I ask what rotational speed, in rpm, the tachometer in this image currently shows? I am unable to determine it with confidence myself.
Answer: 5000 rpm
